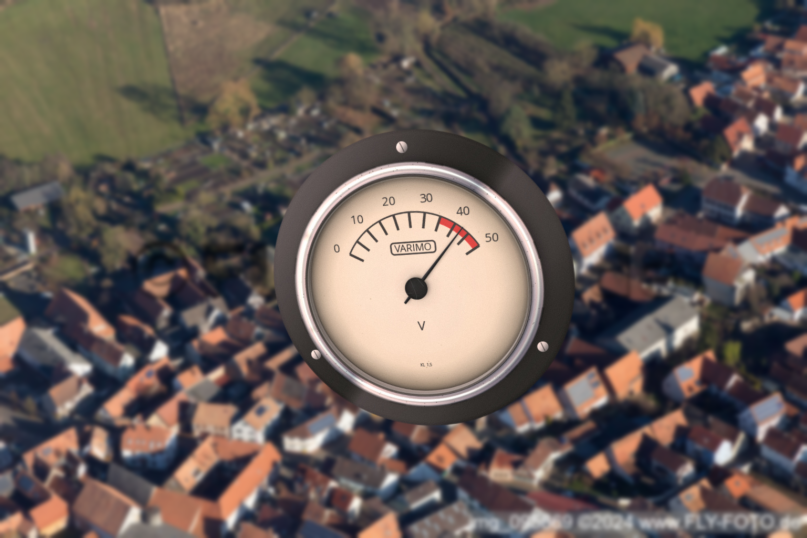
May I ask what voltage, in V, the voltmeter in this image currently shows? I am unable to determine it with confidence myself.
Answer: 42.5 V
